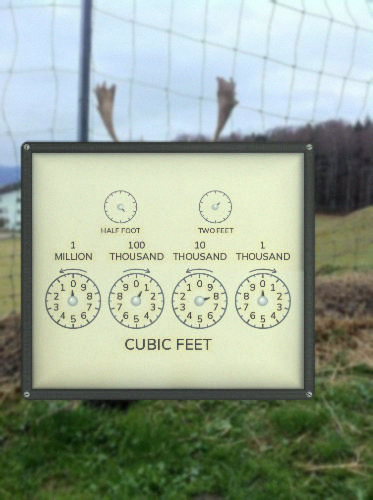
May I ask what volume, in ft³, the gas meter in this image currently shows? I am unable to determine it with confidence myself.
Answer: 8000 ft³
